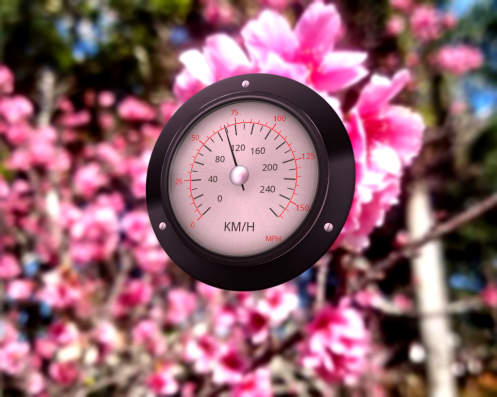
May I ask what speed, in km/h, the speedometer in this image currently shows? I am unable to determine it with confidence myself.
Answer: 110 km/h
